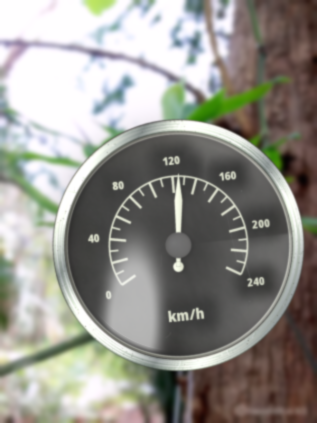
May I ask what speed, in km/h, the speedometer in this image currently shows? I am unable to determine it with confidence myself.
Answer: 125 km/h
